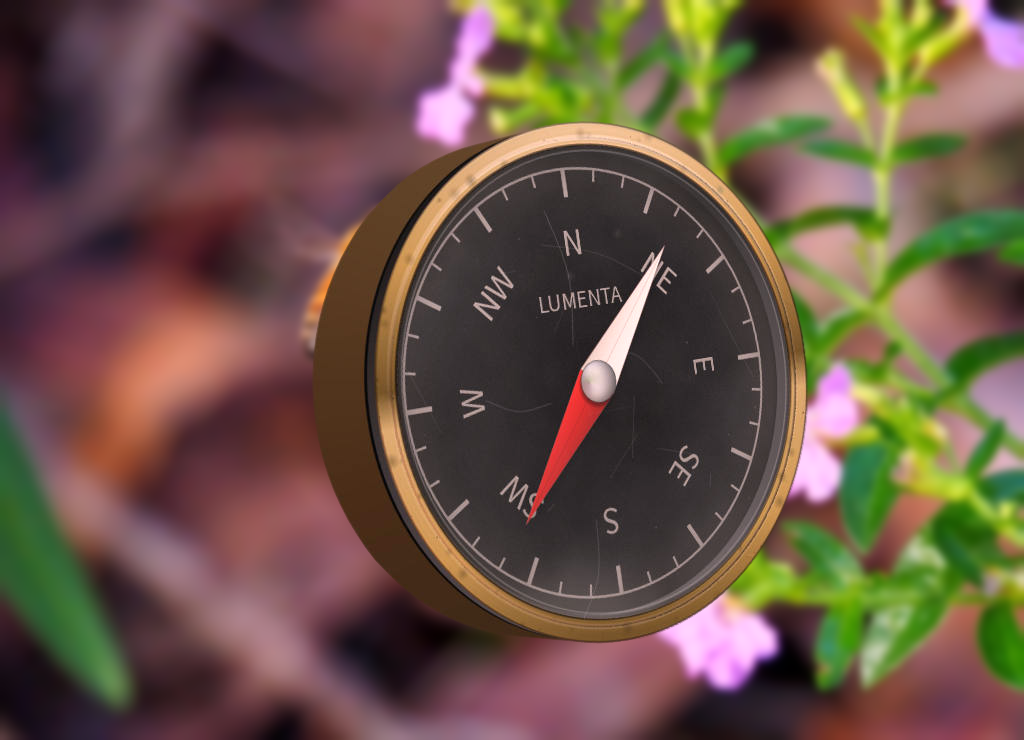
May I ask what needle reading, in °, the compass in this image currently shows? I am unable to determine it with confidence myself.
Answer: 220 °
